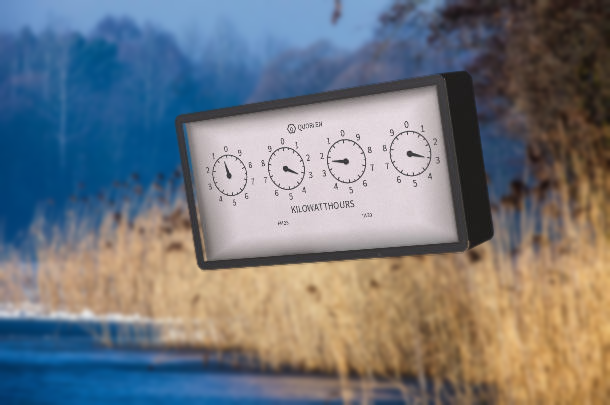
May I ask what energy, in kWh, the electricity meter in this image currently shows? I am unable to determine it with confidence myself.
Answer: 323 kWh
